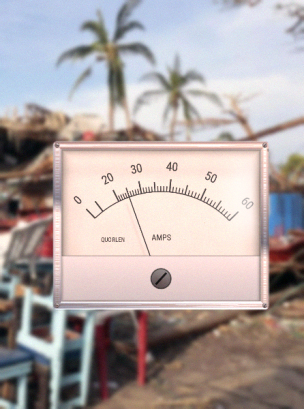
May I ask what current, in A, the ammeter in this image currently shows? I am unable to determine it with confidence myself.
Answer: 25 A
